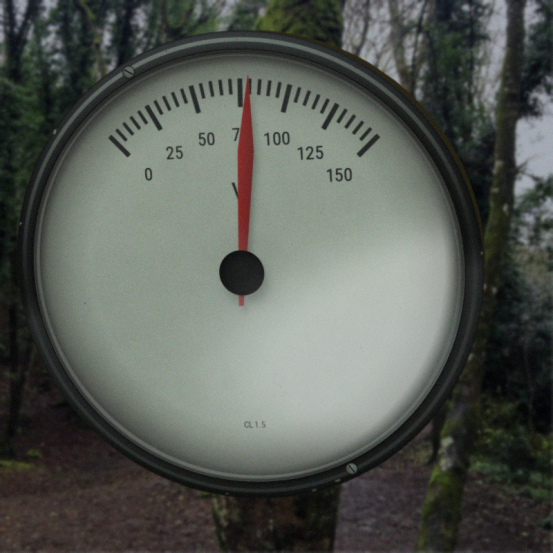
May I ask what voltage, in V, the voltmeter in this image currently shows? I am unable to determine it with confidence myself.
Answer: 80 V
